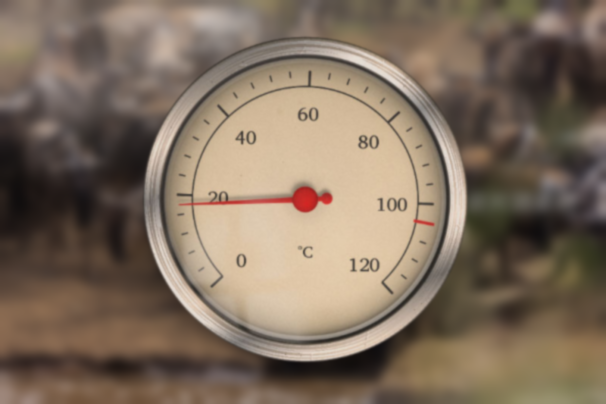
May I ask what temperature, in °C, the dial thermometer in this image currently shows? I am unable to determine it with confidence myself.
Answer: 18 °C
